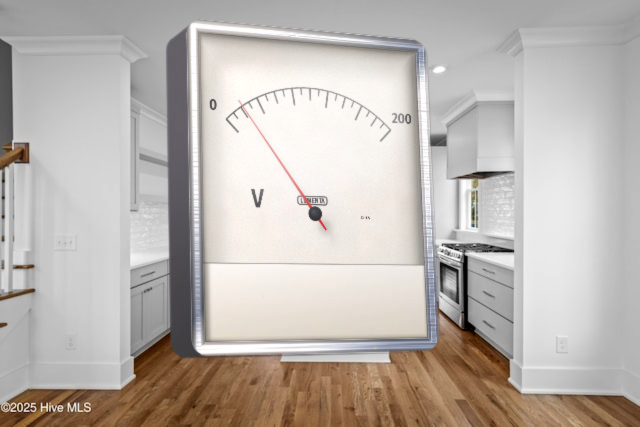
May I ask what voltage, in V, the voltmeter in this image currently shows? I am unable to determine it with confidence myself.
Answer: 20 V
